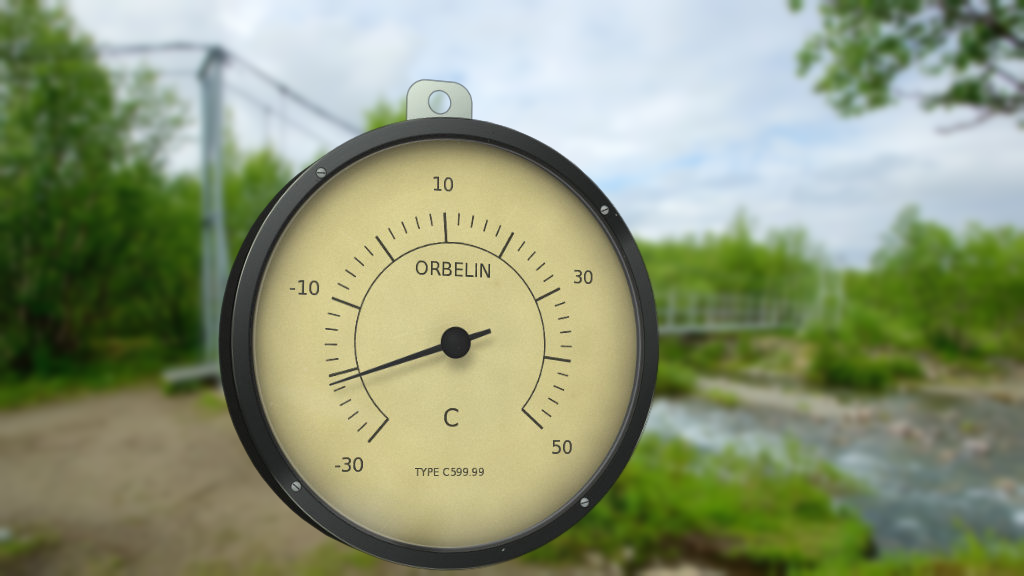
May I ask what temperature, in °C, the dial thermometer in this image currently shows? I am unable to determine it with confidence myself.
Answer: -21 °C
